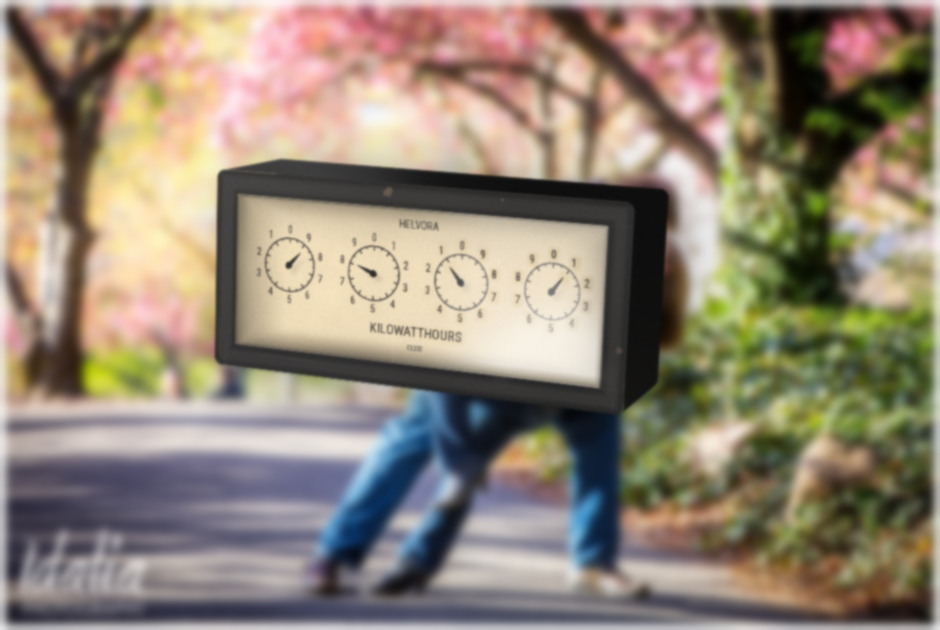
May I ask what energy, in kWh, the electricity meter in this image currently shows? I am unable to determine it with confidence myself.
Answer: 8811 kWh
